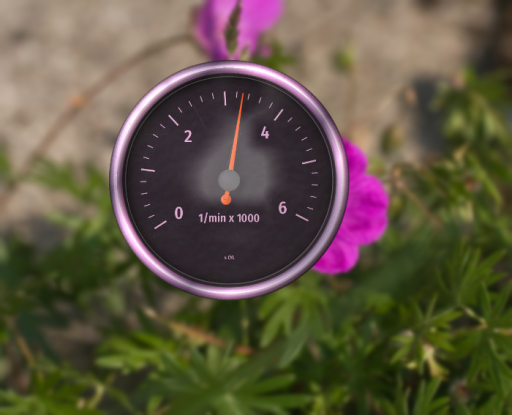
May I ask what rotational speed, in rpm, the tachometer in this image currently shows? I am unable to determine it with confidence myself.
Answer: 3300 rpm
